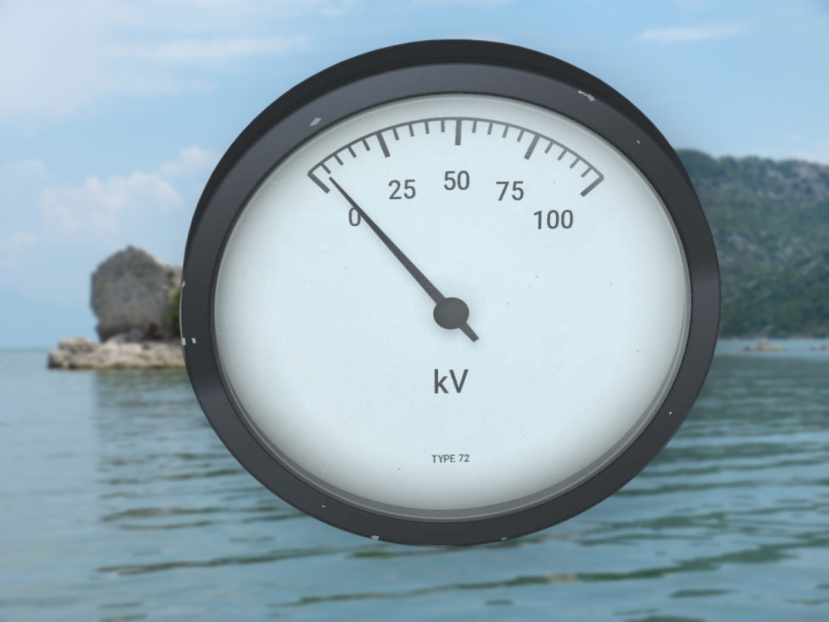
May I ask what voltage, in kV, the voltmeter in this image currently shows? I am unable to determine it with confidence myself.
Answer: 5 kV
